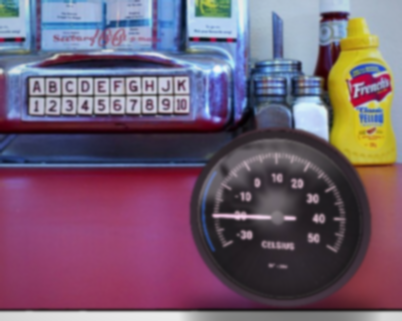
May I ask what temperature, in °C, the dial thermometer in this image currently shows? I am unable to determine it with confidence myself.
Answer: -20 °C
